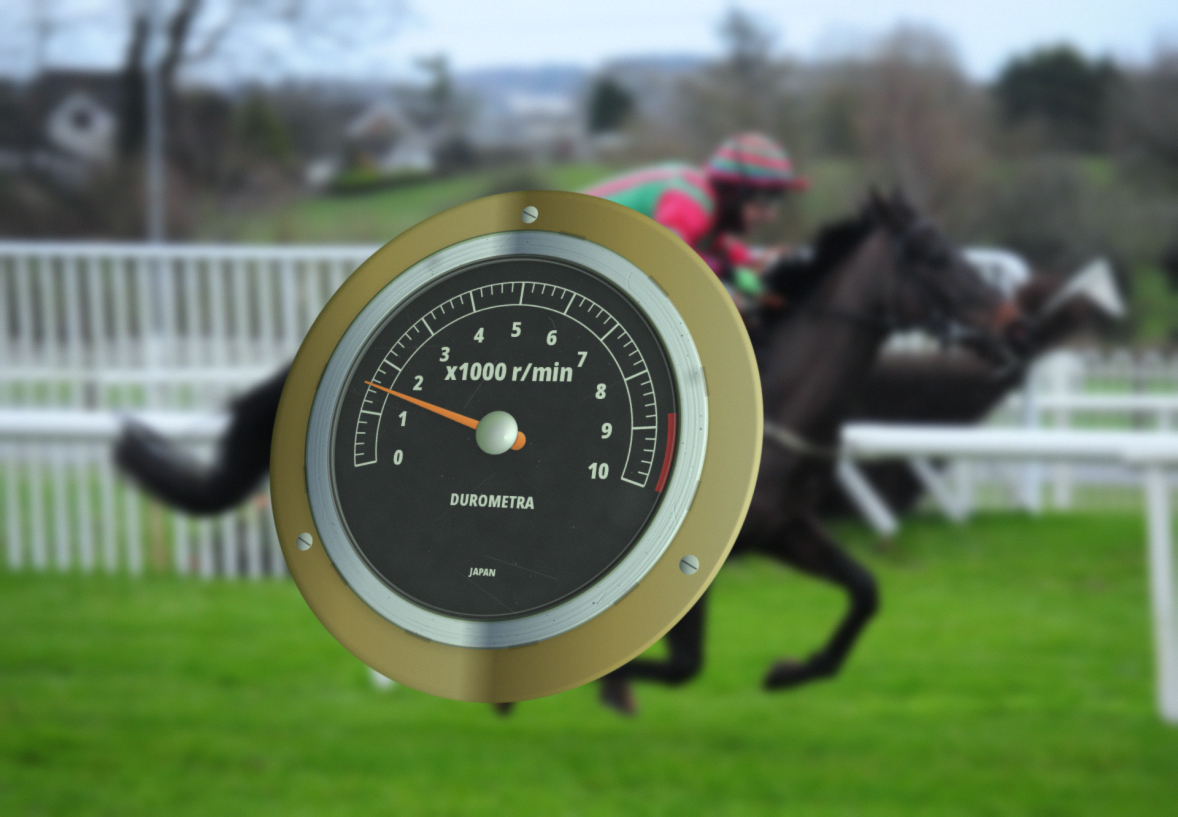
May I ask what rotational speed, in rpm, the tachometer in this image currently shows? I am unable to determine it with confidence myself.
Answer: 1500 rpm
